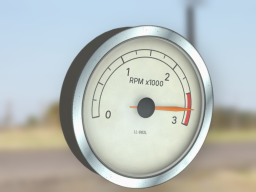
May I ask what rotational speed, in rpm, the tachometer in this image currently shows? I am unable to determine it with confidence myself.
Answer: 2750 rpm
